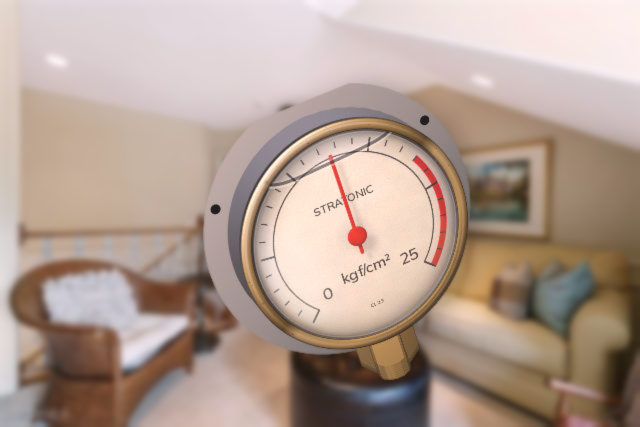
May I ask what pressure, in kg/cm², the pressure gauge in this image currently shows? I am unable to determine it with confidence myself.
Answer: 12.5 kg/cm²
